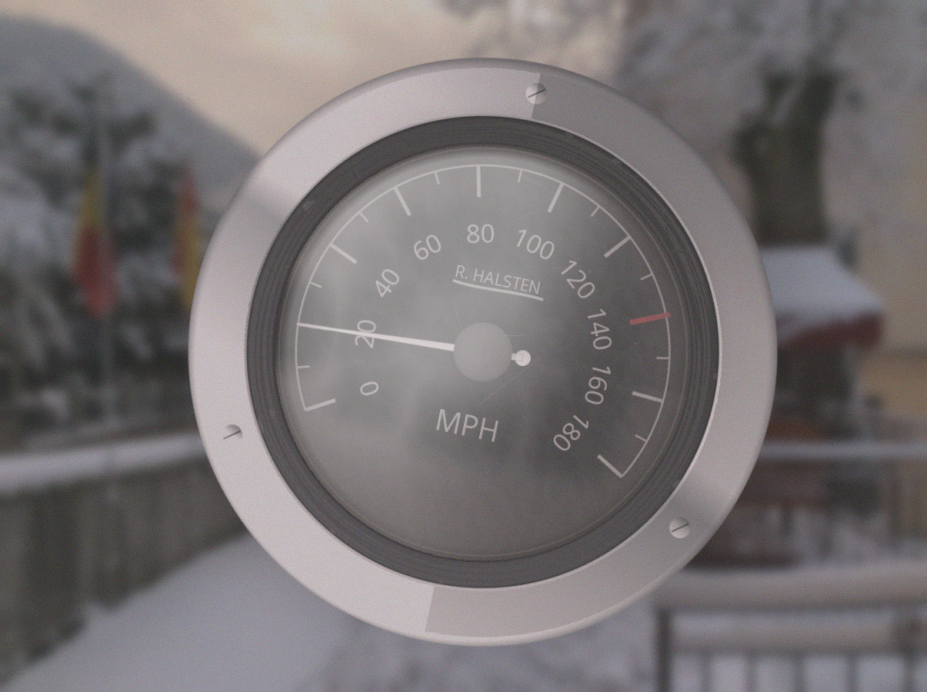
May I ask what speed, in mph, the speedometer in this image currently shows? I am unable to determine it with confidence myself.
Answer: 20 mph
